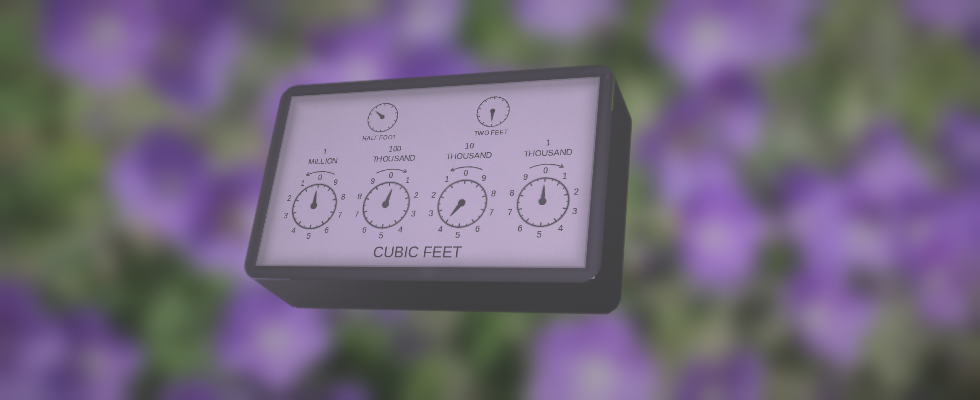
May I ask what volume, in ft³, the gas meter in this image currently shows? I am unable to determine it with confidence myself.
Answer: 4000 ft³
